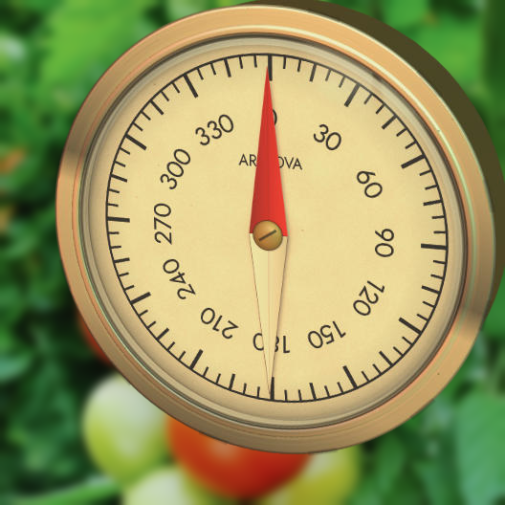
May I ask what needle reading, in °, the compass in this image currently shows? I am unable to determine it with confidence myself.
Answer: 0 °
